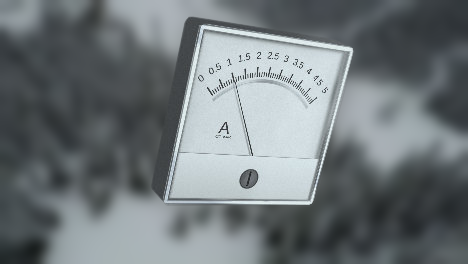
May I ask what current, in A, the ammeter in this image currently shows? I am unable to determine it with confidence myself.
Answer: 1 A
